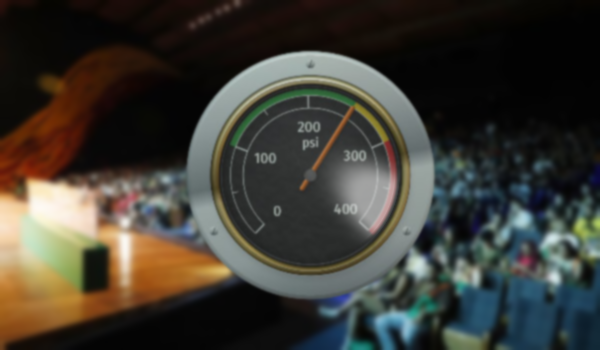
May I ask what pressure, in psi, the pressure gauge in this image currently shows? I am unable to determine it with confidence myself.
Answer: 250 psi
